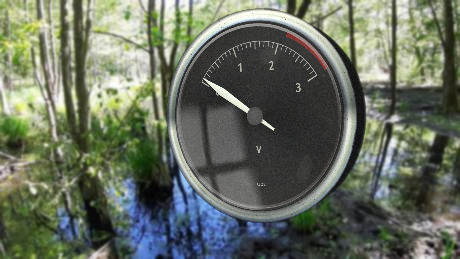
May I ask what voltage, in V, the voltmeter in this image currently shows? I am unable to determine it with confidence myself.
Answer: 0.1 V
